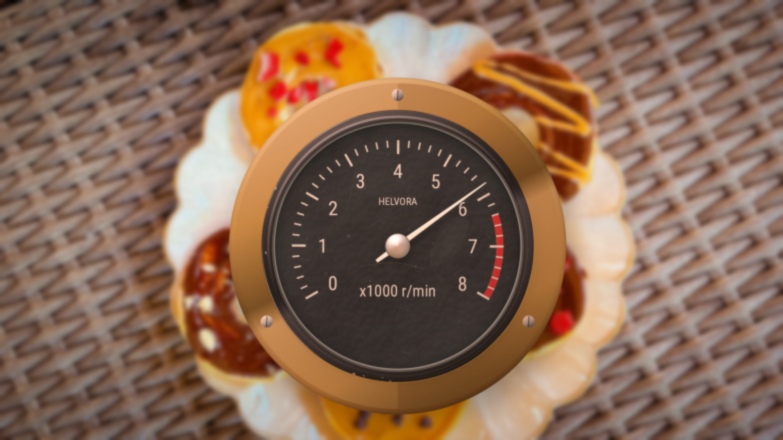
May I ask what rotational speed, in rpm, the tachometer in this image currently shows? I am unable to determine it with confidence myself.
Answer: 5800 rpm
